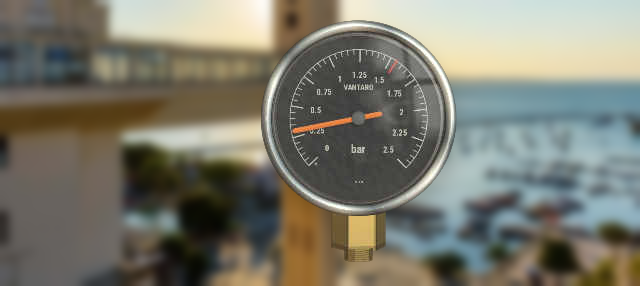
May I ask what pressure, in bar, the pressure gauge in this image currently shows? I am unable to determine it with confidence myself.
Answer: 0.3 bar
